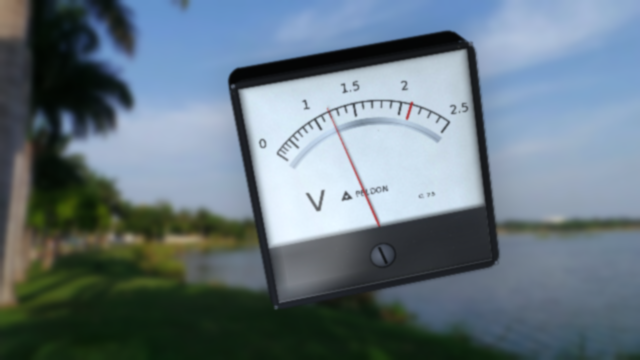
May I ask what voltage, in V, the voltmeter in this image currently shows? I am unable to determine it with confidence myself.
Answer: 1.2 V
